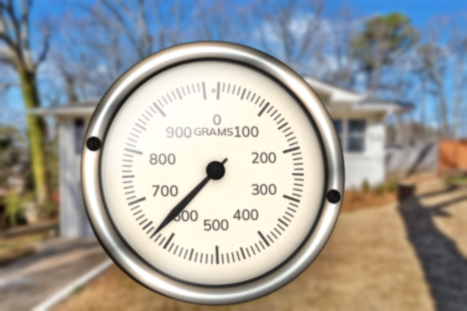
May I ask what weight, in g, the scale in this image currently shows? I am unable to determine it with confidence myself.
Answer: 630 g
